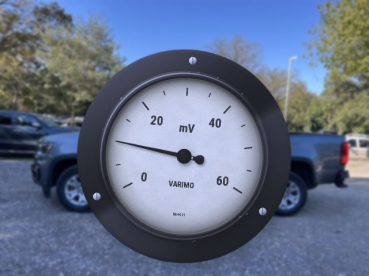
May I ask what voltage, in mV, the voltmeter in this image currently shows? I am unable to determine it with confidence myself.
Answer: 10 mV
